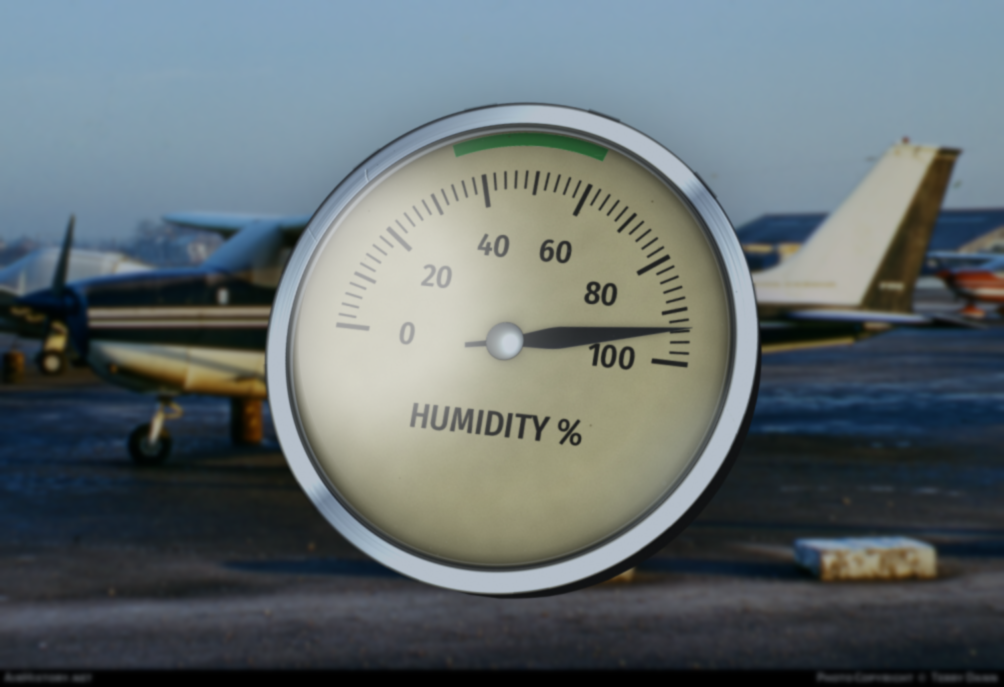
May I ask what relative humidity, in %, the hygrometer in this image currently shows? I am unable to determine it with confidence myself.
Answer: 94 %
